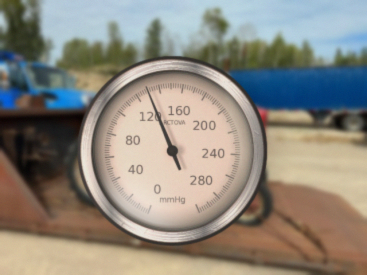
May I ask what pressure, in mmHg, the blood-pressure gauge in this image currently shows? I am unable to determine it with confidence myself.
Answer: 130 mmHg
